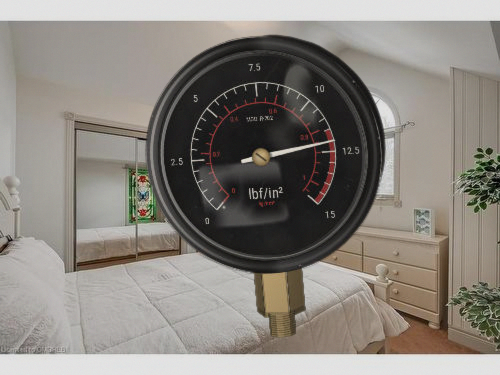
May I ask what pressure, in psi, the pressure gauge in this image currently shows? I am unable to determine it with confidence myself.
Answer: 12 psi
